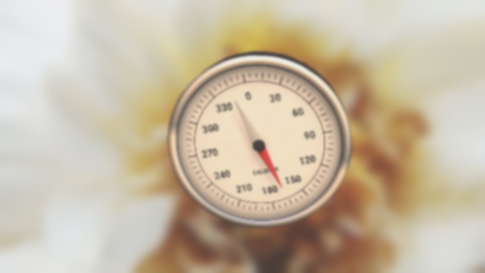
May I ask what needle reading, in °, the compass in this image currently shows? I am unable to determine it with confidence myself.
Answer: 165 °
